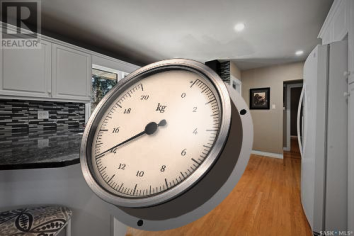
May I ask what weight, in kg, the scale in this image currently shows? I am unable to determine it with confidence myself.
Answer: 14 kg
